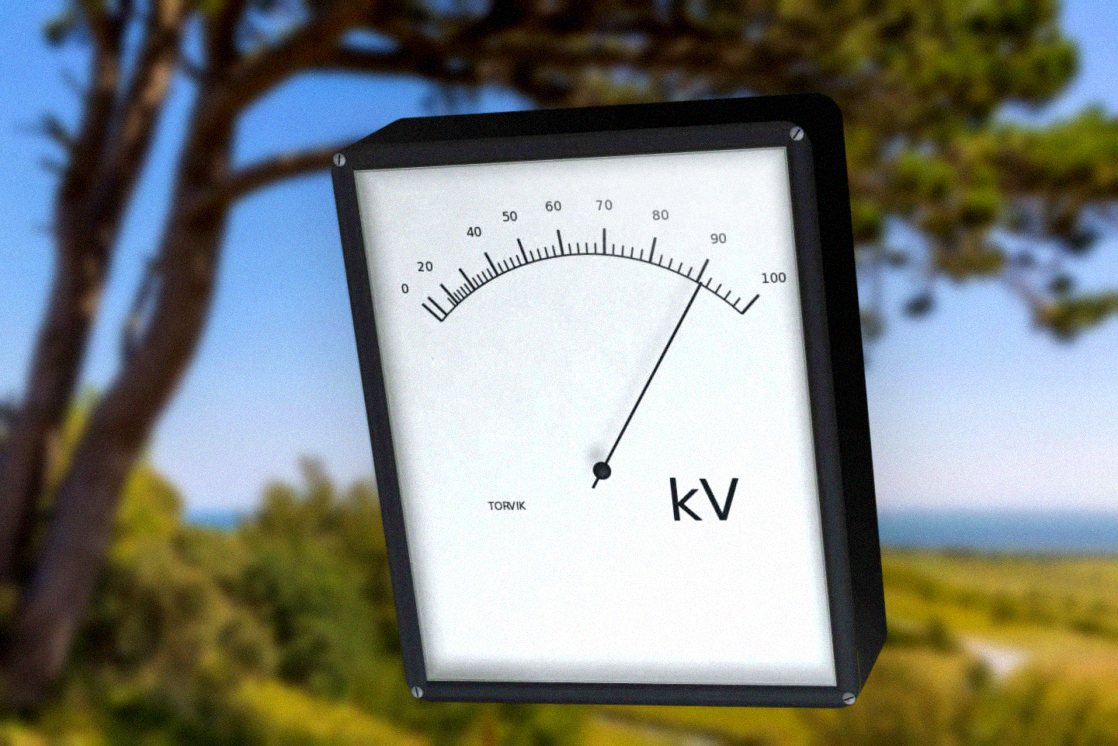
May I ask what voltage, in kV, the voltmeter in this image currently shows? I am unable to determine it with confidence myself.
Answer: 91 kV
